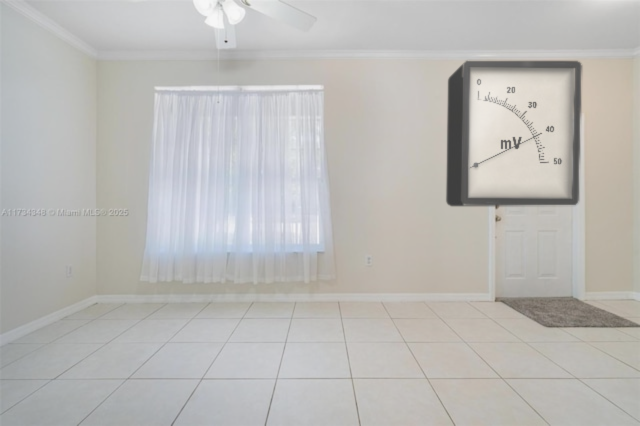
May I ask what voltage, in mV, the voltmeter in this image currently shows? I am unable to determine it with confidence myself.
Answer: 40 mV
